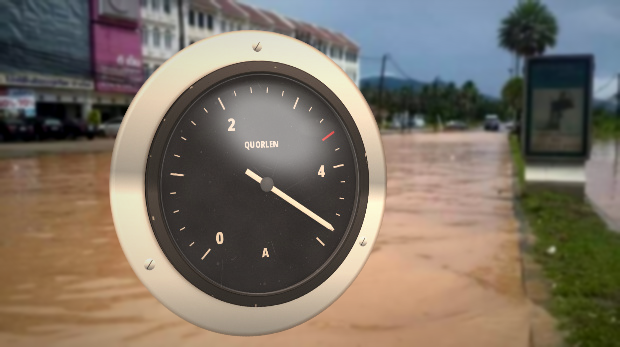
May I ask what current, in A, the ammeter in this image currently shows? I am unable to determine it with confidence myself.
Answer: 4.8 A
